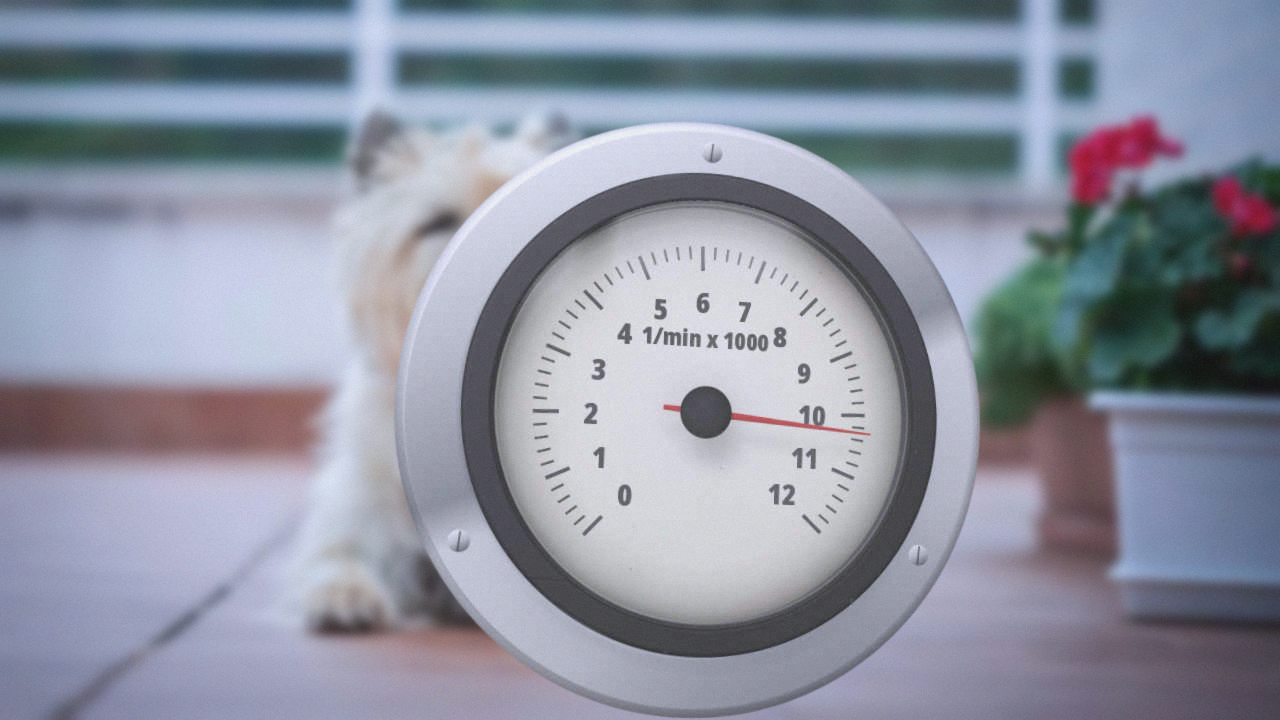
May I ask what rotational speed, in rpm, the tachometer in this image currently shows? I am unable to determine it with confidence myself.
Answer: 10300 rpm
